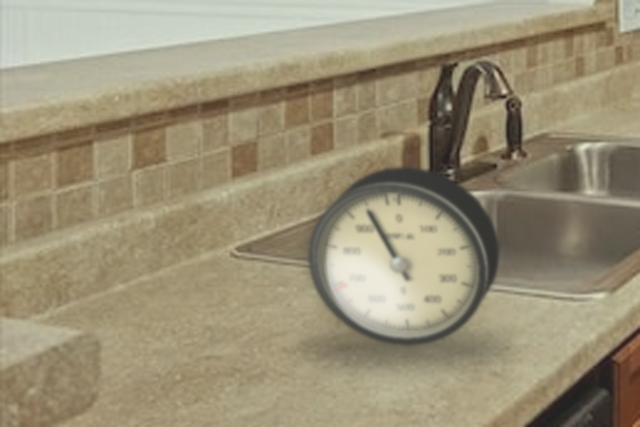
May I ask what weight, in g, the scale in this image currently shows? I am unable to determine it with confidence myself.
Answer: 950 g
